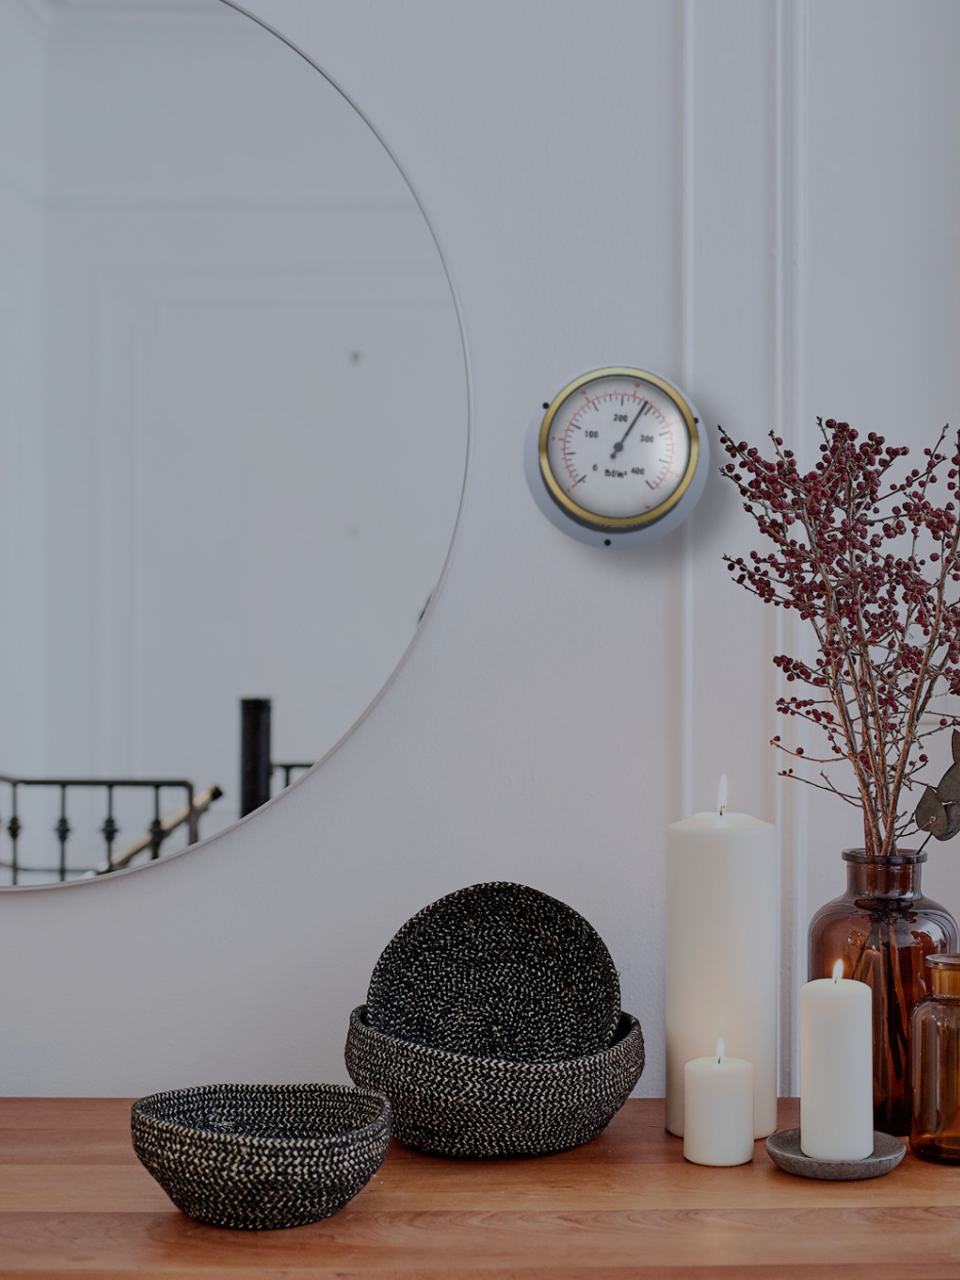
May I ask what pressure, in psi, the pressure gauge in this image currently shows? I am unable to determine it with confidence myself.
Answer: 240 psi
